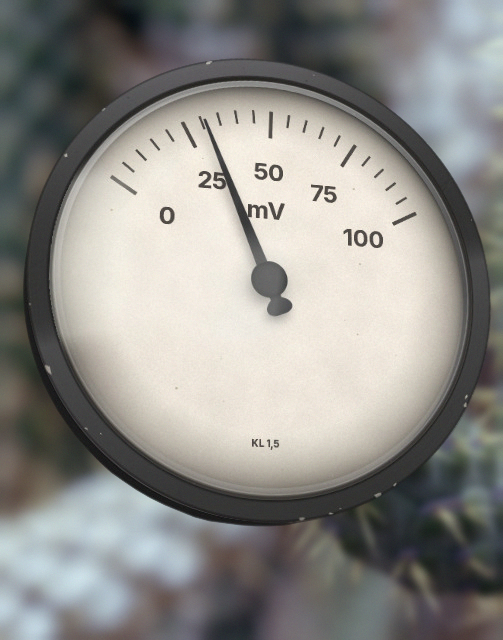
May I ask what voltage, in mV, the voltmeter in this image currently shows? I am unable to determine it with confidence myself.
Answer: 30 mV
